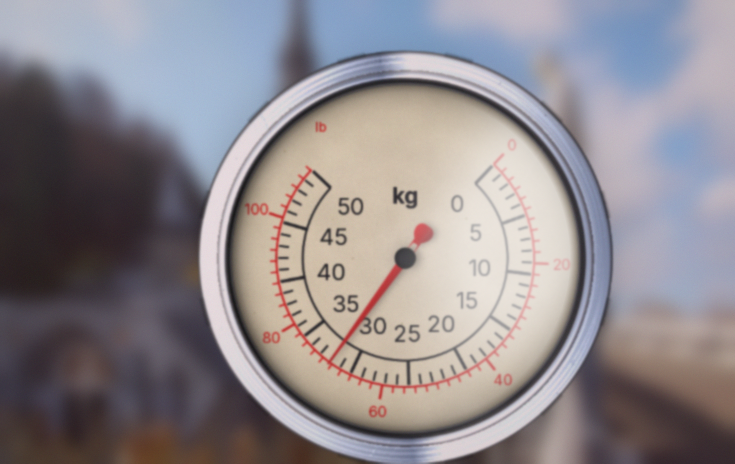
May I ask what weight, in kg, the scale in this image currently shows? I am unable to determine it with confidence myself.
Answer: 32 kg
